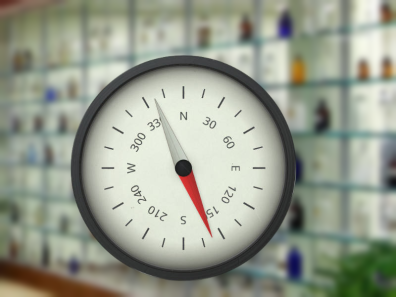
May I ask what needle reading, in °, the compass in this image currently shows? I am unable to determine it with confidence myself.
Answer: 157.5 °
